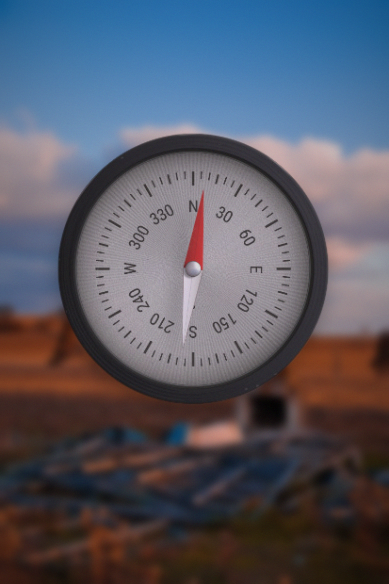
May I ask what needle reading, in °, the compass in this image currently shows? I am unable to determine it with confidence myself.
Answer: 7.5 °
